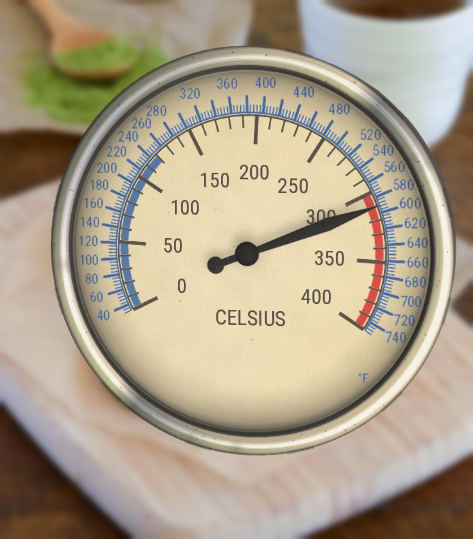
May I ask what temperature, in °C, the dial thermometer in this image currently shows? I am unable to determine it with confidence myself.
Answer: 310 °C
